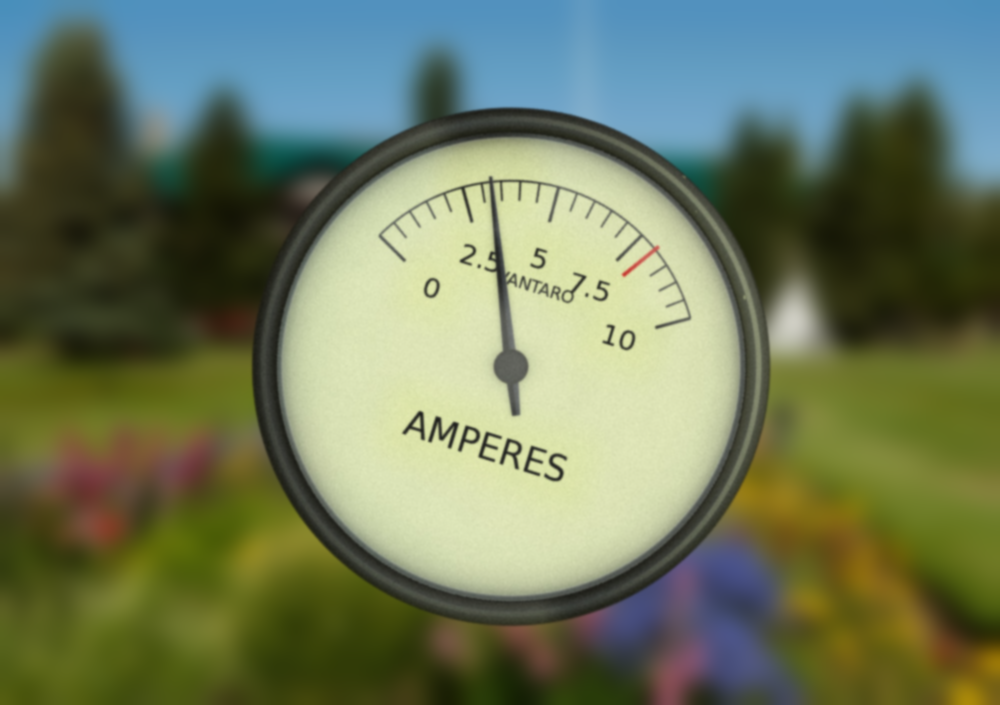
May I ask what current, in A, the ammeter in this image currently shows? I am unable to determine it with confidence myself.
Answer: 3.25 A
